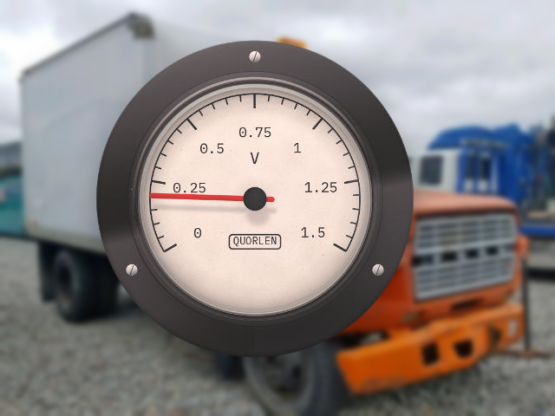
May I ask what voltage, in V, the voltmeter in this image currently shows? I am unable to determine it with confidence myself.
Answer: 0.2 V
